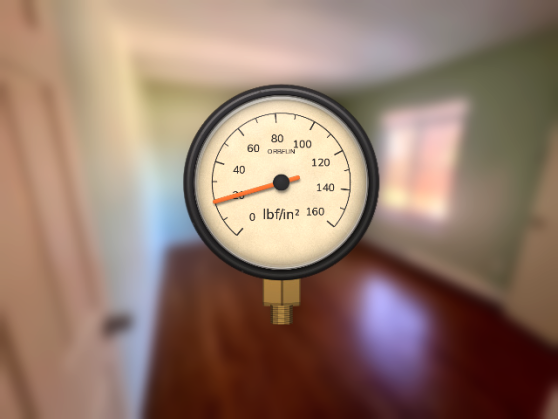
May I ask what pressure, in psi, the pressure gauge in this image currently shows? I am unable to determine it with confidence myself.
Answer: 20 psi
